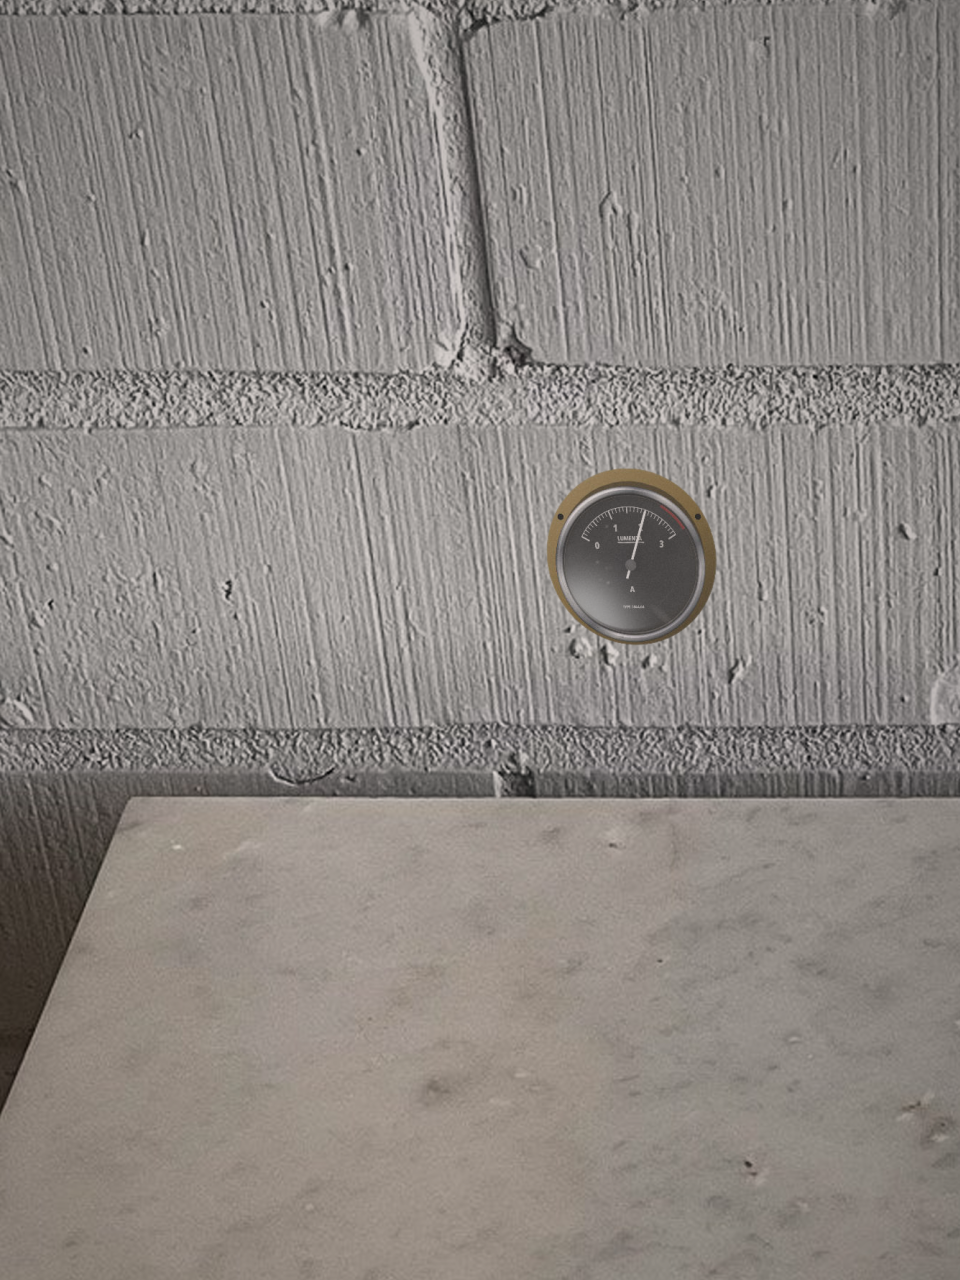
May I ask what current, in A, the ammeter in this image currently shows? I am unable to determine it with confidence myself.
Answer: 2 A
